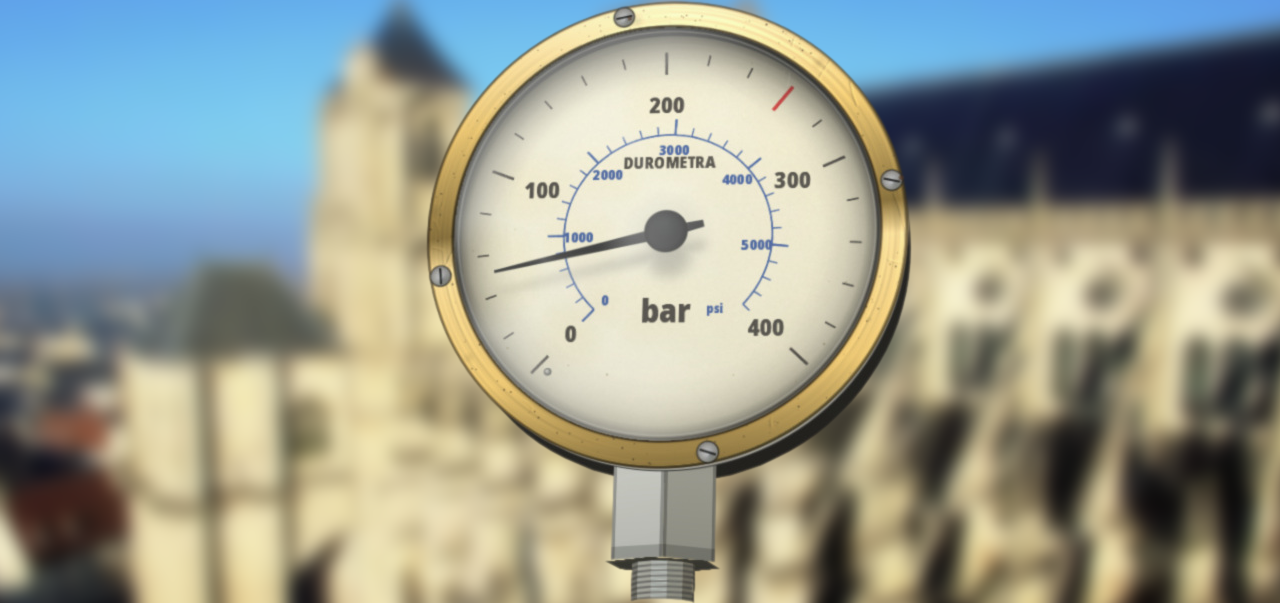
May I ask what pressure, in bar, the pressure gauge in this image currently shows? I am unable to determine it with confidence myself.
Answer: 50 bar
